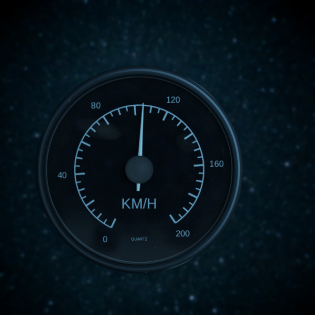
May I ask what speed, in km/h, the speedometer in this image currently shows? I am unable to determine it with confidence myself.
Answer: 105 km/h
